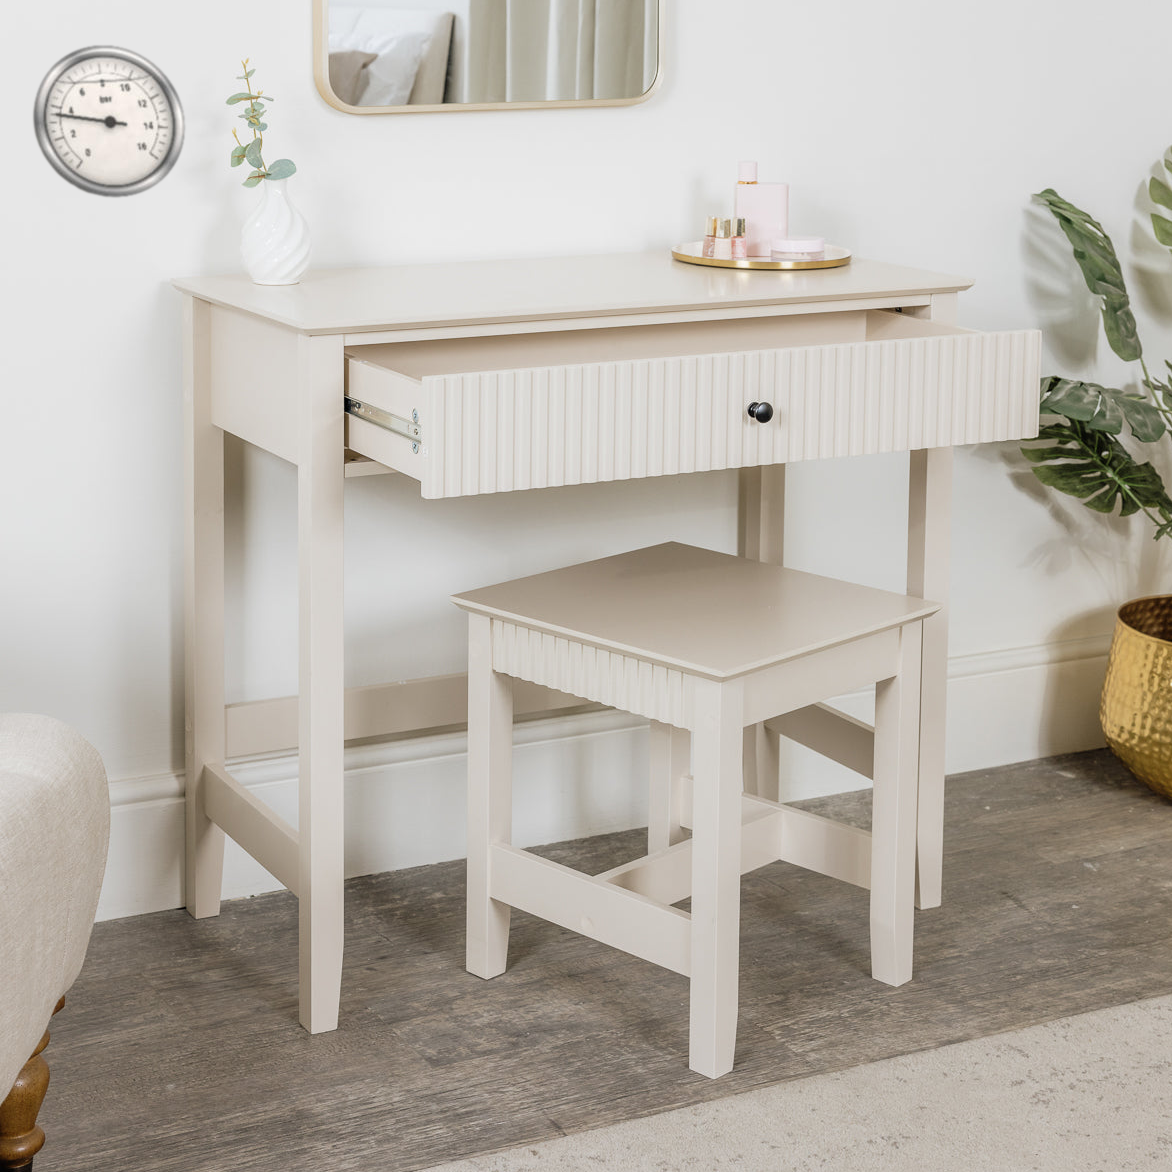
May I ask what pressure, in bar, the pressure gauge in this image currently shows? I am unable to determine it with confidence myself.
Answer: 3.5 bar
